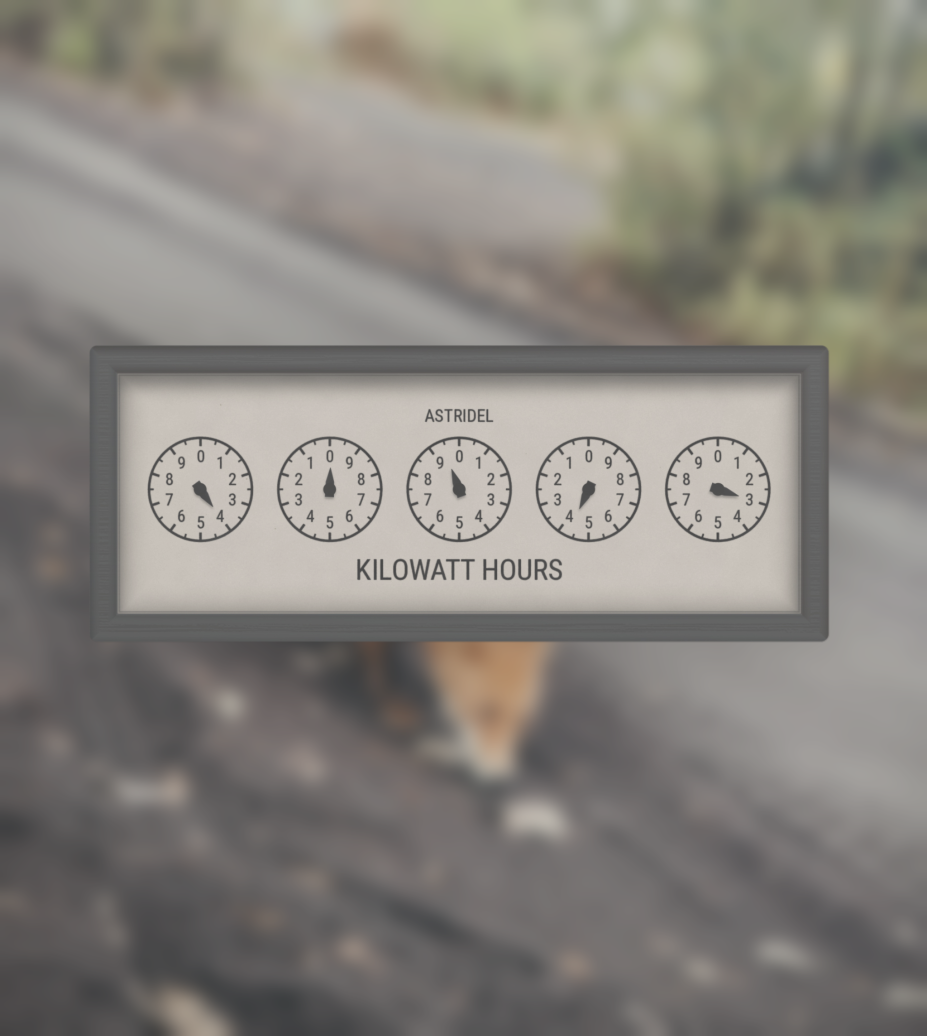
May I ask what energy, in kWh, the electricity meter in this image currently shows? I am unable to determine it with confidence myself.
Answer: 39943 kWh
